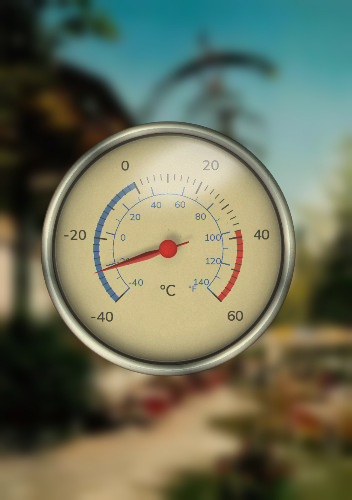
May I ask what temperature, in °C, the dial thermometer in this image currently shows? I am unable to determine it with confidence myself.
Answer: -30 °C
